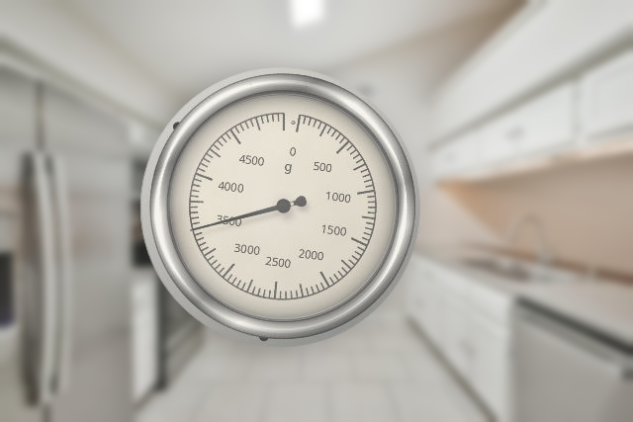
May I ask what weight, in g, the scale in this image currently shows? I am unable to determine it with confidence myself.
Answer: 3500 g
